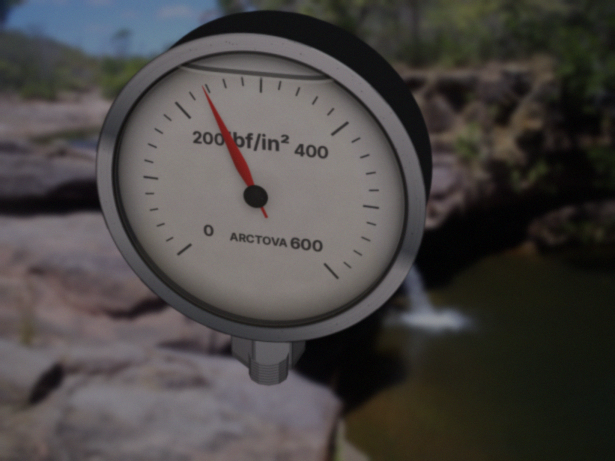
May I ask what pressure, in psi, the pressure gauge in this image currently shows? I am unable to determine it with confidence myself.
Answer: 240 psi
